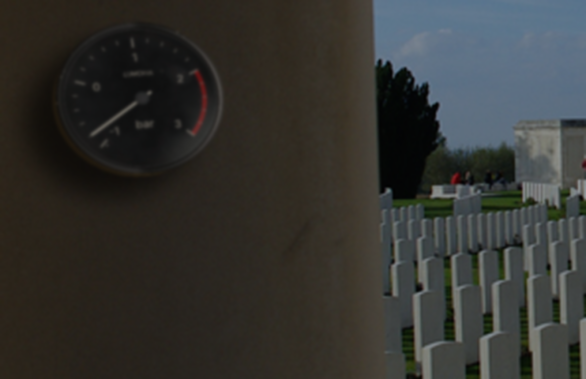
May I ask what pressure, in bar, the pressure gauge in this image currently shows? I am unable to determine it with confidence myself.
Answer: -0.8 bar
